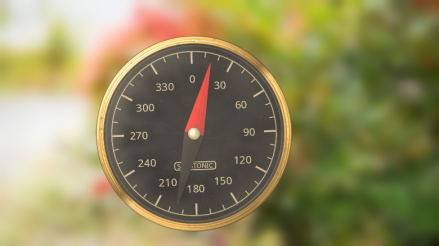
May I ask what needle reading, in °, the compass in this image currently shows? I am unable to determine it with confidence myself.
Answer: 15 °
